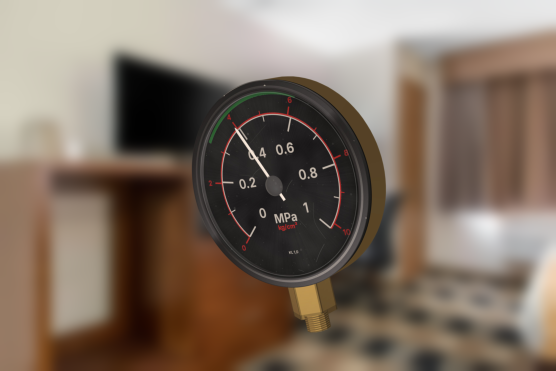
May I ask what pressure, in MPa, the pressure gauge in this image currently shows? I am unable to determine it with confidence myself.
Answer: 0.4 MPa
